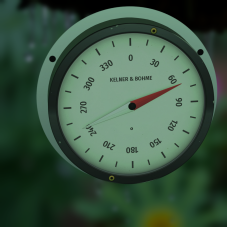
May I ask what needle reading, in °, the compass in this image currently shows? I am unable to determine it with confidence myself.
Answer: 67.5 °
